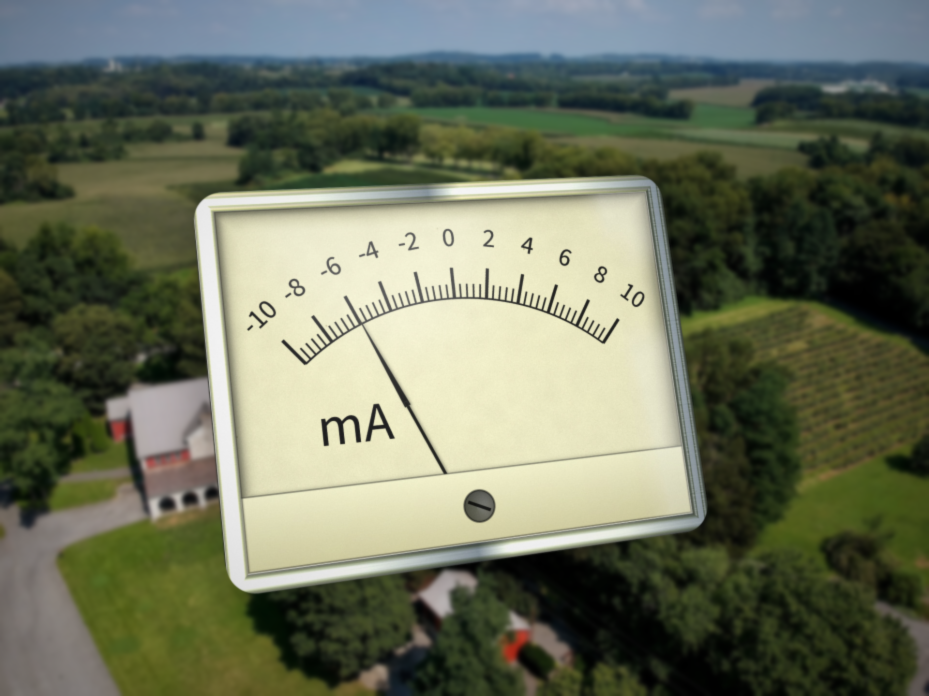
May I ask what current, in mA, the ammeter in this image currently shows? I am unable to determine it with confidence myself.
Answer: -6 mA
